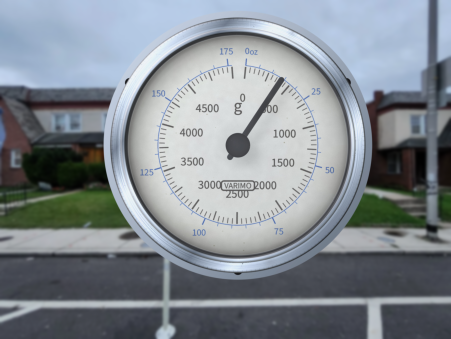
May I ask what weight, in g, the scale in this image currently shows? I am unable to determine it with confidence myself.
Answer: 400 g
